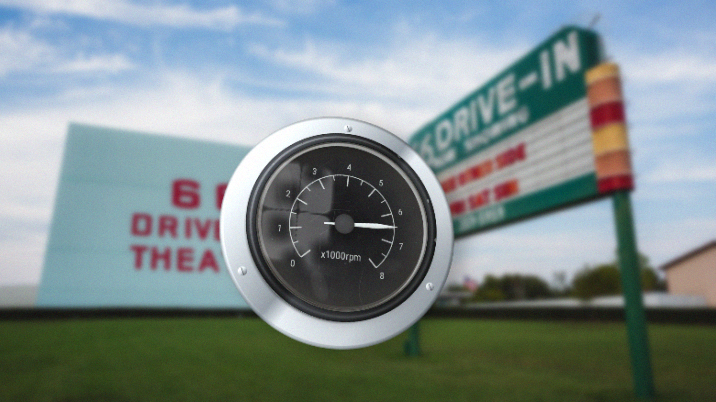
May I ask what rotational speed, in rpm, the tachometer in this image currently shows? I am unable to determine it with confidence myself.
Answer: 6500 rpm
